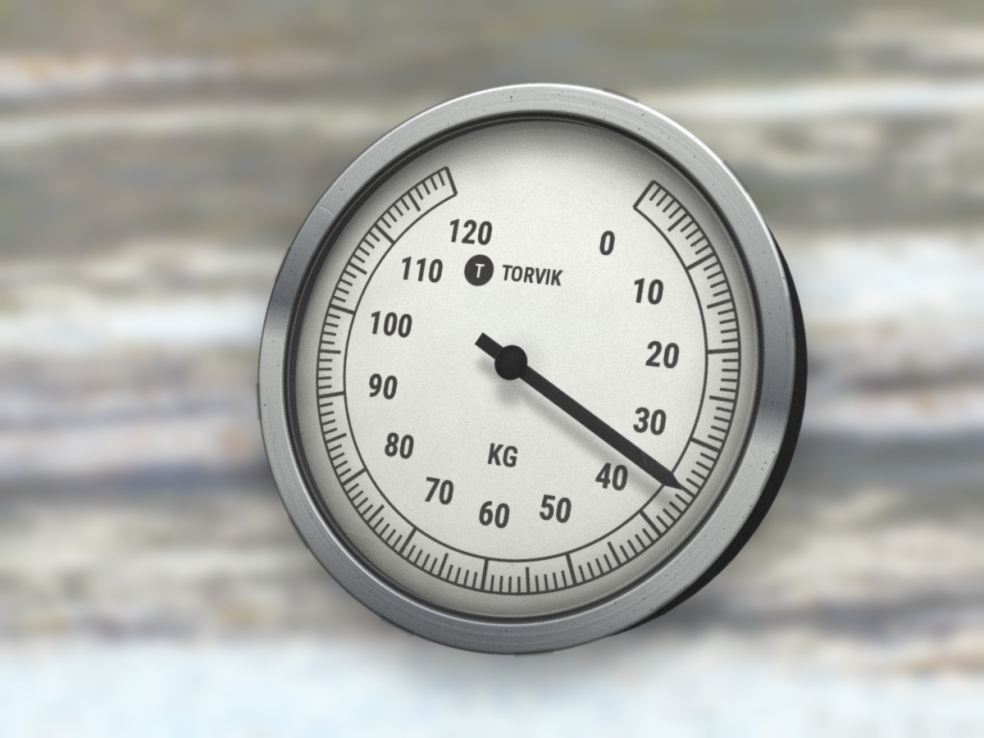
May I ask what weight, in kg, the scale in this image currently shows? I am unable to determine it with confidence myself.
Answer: 35 kg
